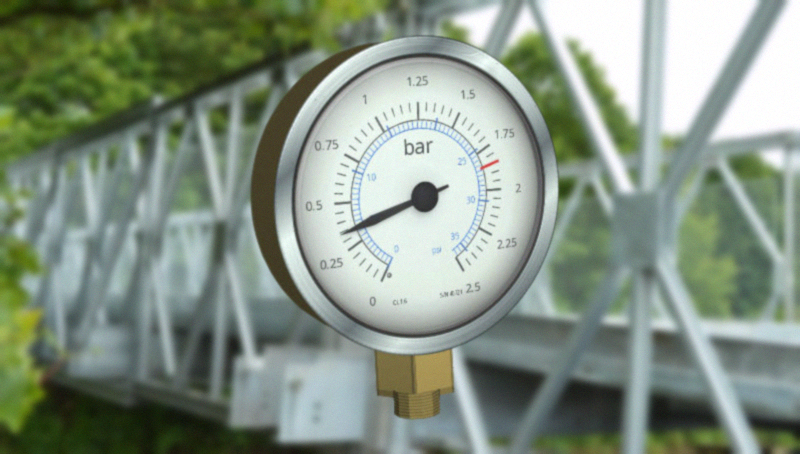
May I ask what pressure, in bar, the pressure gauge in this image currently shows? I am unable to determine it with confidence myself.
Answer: 0.35 bar
